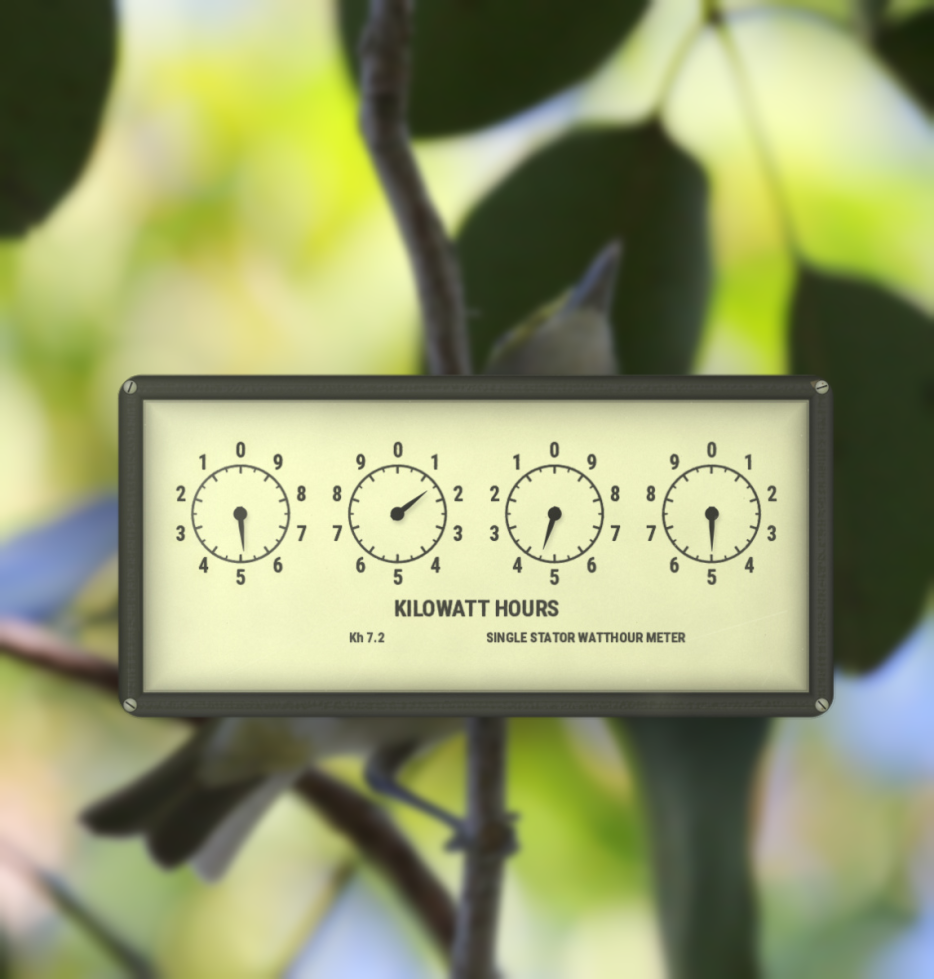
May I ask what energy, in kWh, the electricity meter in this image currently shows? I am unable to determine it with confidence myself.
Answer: 5145 kWh
